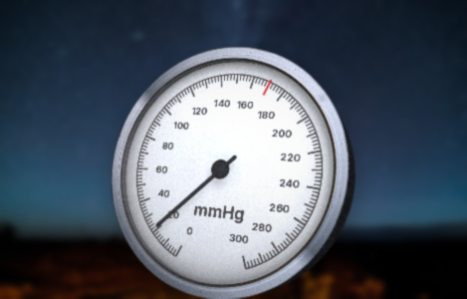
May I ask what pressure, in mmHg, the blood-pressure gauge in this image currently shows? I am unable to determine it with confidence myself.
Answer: 20 mmHg
